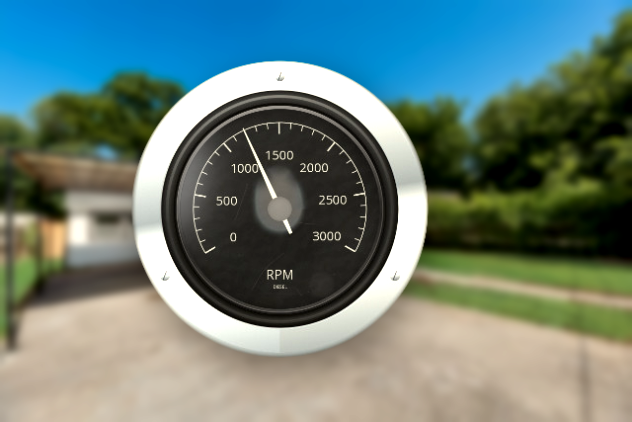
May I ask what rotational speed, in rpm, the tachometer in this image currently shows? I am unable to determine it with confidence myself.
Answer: 1200 rpm
